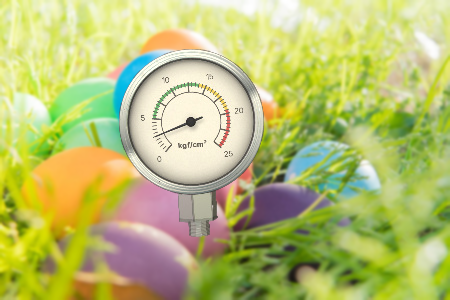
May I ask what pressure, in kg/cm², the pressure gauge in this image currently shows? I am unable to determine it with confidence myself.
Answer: 2.5 kg/cm²
